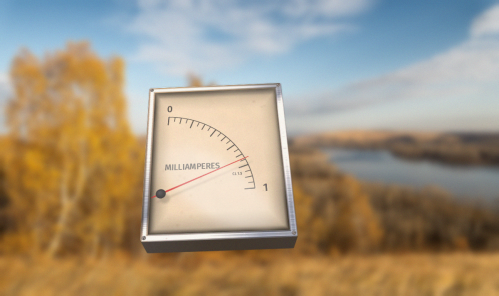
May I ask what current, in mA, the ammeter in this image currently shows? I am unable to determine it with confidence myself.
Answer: 0.75 mA
